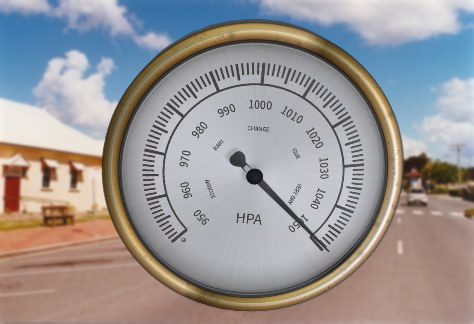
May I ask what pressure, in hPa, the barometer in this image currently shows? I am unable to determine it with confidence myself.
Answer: 1049 hPa
